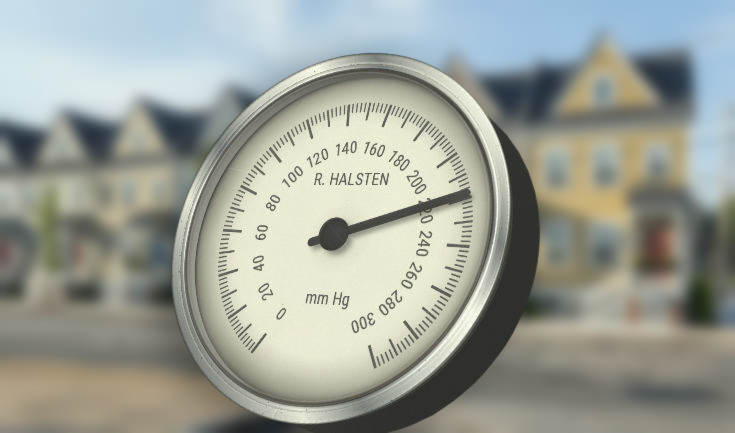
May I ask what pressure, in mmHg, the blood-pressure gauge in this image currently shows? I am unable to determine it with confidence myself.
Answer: 220 mmHg
